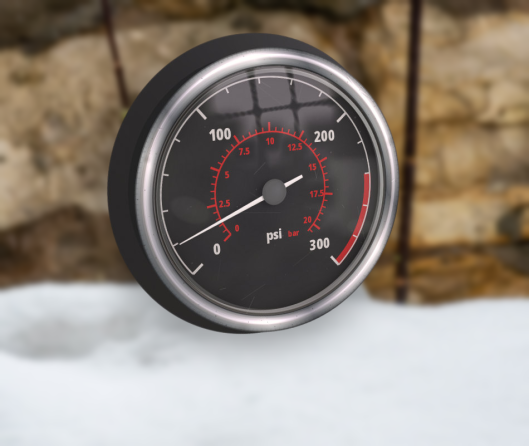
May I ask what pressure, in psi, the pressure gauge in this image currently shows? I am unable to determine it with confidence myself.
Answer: 20 psi
